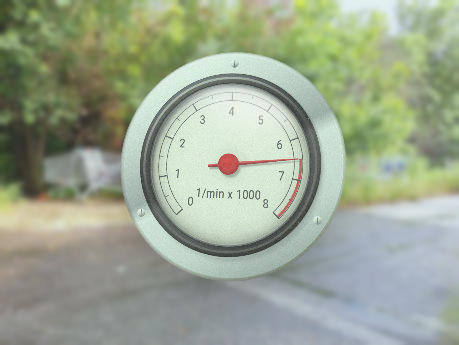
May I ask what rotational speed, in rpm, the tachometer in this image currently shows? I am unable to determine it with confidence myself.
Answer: 6500 rpm
